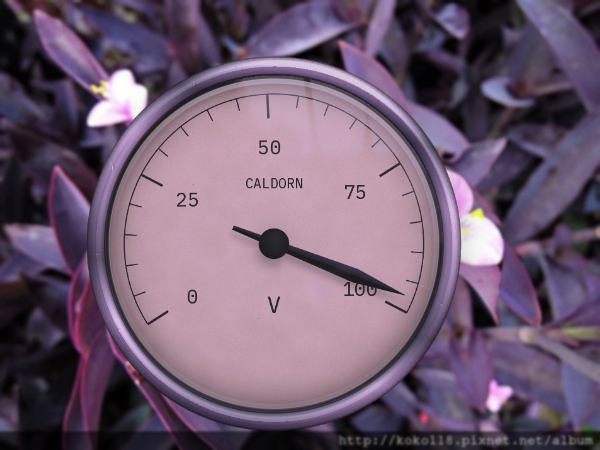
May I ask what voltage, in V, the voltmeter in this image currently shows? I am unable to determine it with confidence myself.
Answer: 97.5 V
